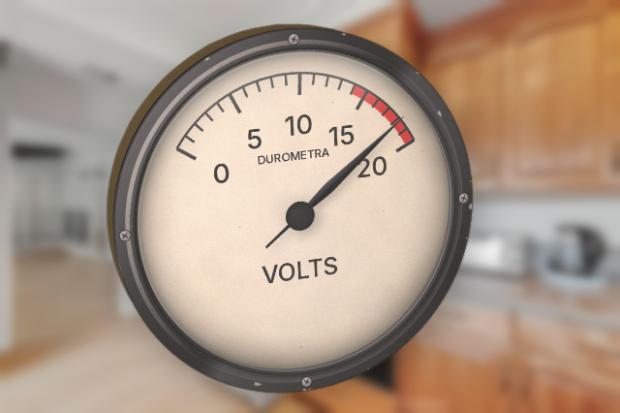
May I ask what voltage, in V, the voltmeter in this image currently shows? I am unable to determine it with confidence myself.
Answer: 18 V
